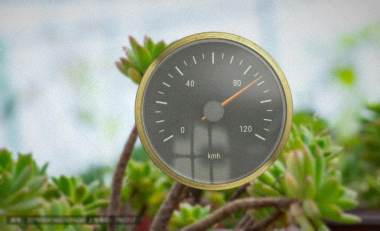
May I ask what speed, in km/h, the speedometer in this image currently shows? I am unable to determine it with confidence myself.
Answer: 87.5 km/h
